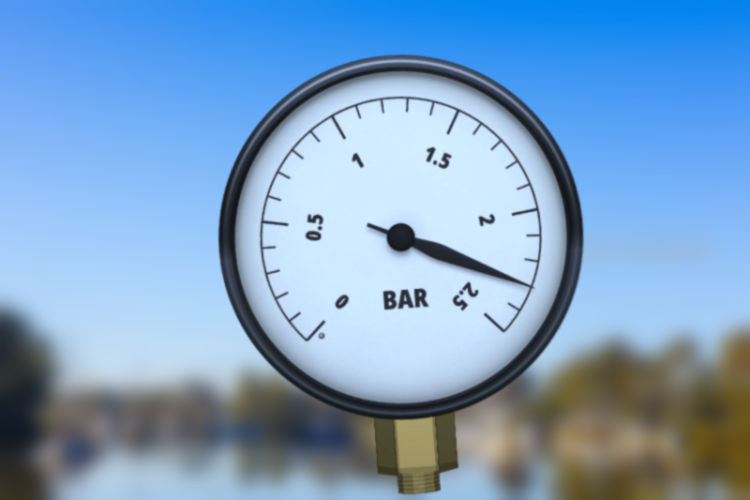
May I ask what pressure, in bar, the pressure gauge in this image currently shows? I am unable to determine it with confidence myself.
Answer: 2.3 bar
